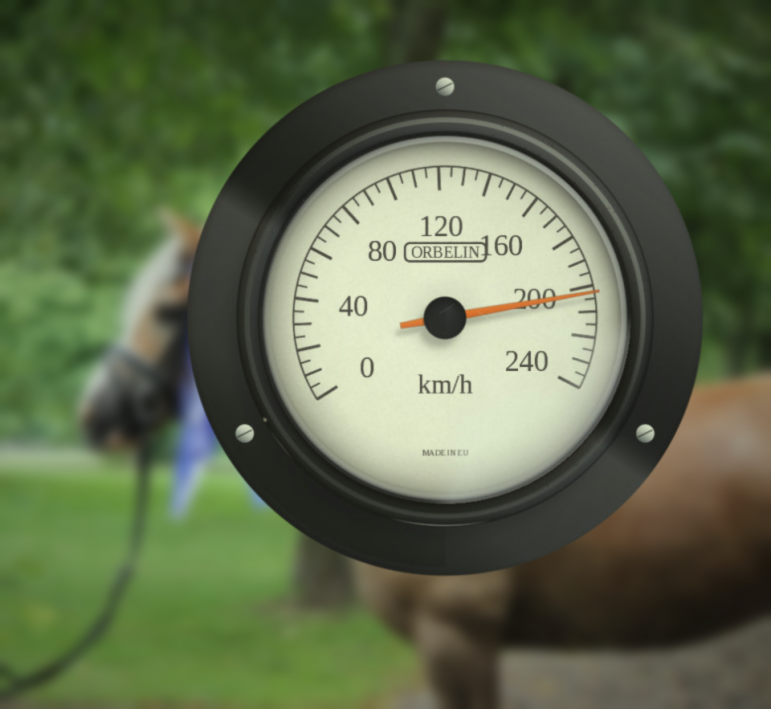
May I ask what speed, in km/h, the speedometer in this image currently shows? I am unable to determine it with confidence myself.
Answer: 202.5 km/h
